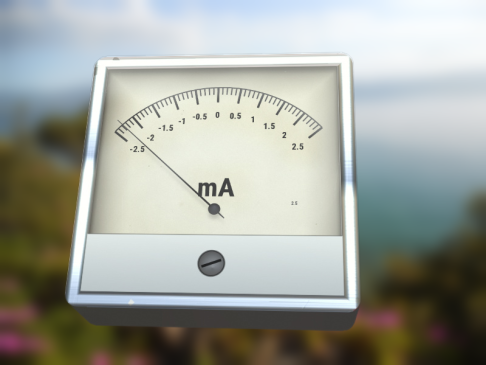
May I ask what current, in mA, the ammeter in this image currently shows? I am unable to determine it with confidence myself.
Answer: -2.3 mA
